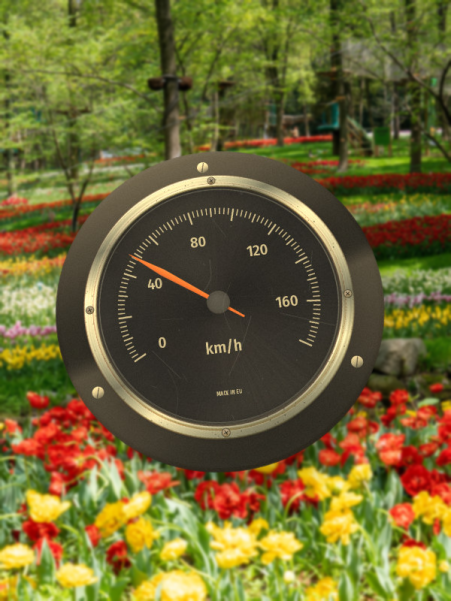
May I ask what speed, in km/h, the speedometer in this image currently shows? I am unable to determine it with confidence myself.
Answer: 48 km/h
